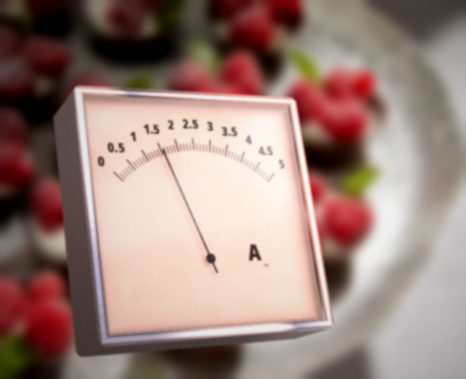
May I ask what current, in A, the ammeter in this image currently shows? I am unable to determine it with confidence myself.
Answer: 1.5 A
